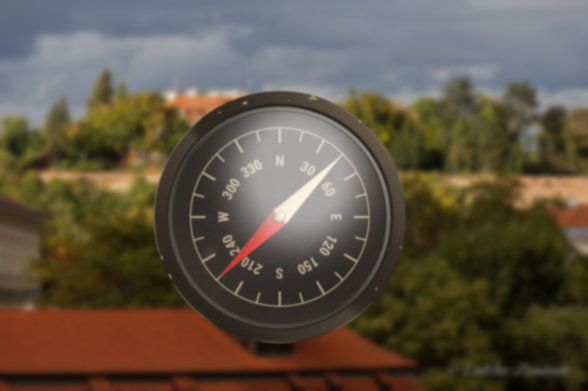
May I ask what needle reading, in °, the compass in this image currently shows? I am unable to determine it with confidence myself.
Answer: 225 °
